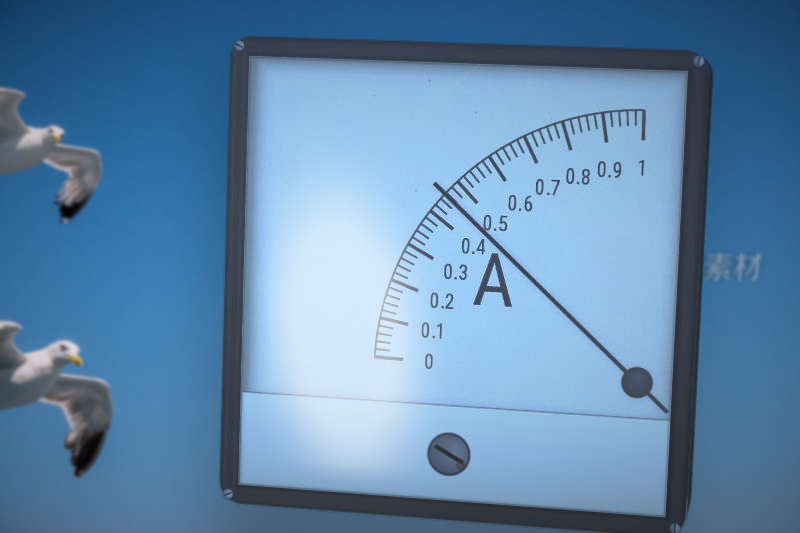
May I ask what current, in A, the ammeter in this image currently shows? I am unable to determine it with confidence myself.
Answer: 0.46 A
